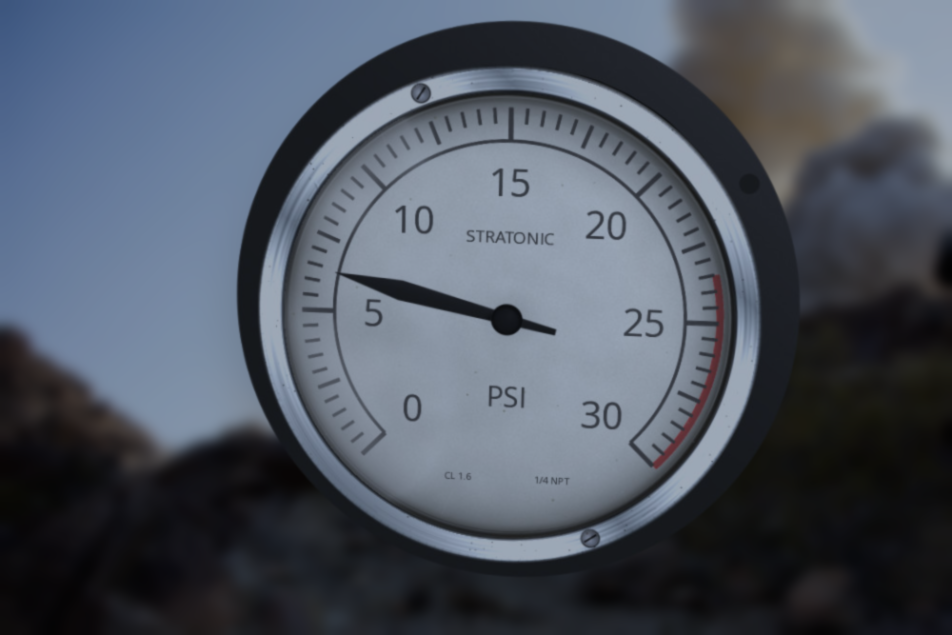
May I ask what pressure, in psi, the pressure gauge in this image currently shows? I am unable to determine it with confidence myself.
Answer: 6.5 psi
